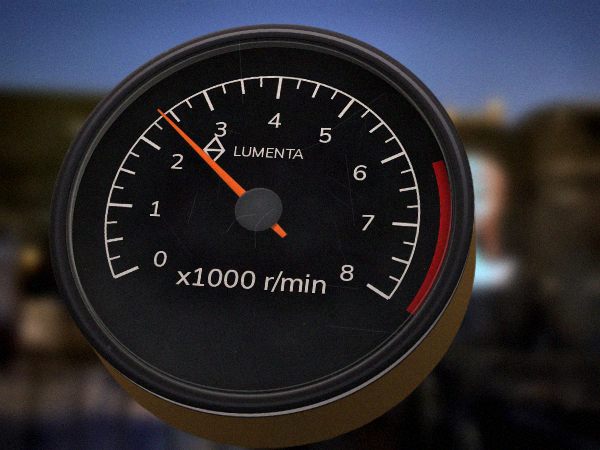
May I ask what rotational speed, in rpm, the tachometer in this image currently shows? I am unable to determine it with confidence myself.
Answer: 2375 rpm
